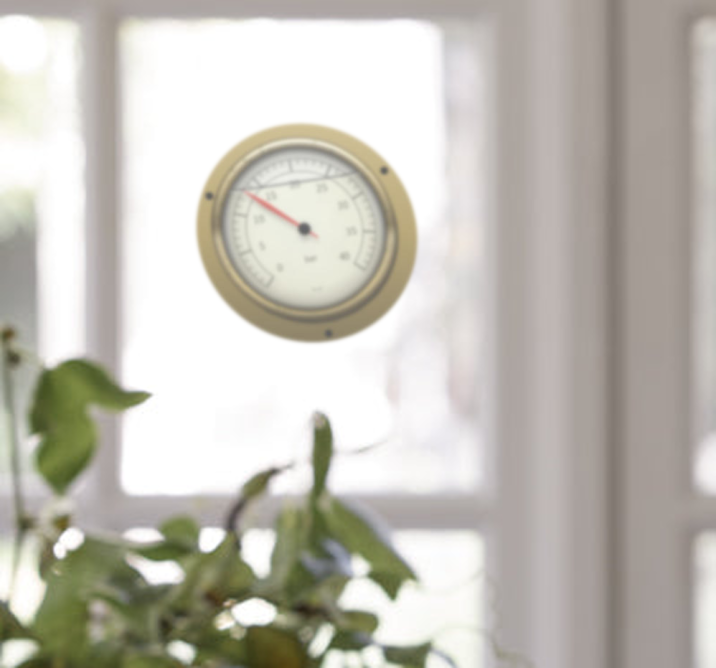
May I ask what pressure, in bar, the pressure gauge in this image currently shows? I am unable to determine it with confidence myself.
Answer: 13 bar
